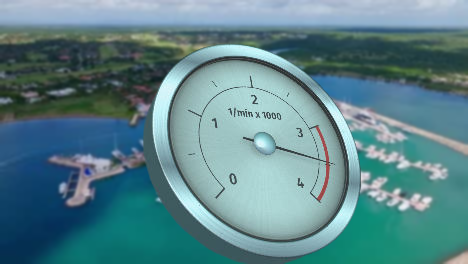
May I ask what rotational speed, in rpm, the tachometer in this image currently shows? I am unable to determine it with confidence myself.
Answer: 3500 rpm
